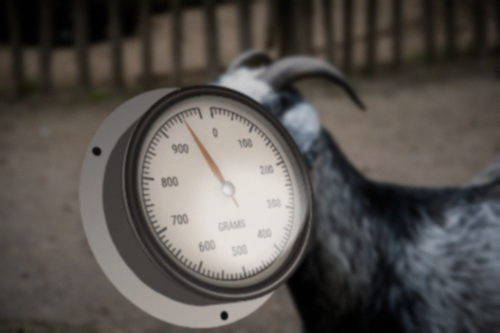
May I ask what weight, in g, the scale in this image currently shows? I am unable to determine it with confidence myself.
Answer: 950 g
